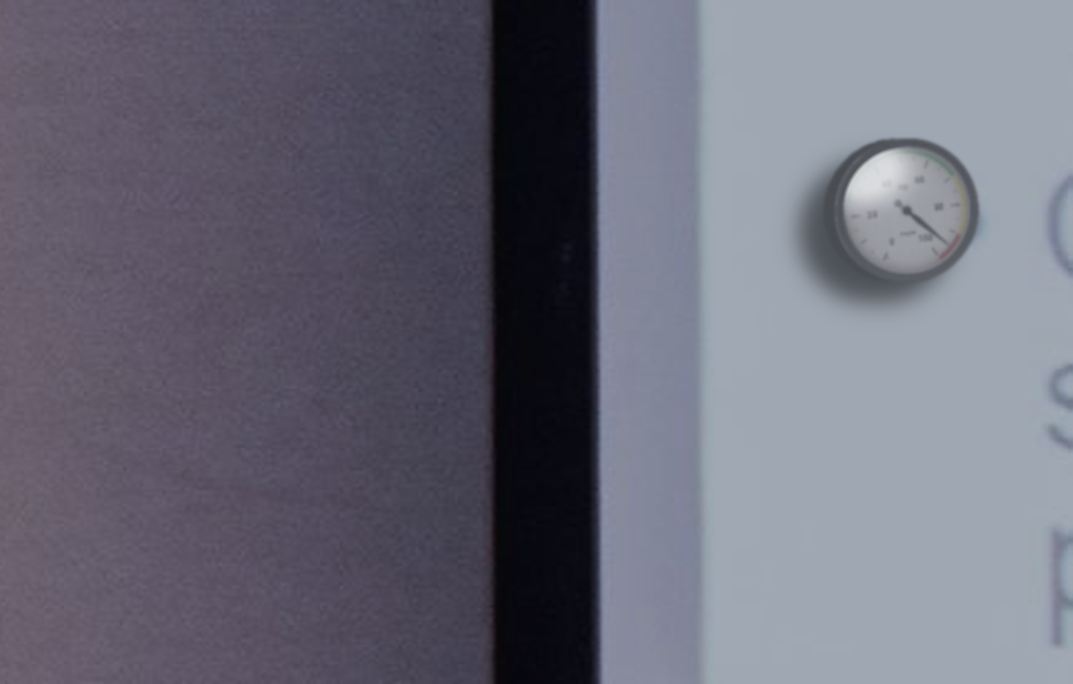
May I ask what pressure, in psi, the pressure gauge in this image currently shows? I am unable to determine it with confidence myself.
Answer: 95 psi
